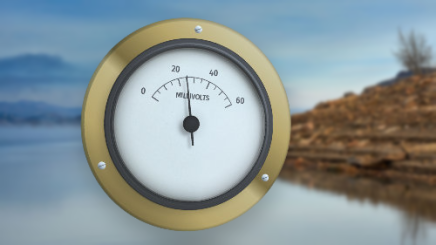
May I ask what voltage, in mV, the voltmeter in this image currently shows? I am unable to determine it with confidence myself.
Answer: 25 mV
